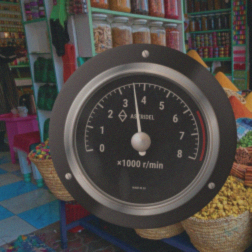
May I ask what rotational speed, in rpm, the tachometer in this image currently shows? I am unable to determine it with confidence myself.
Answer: 3600 rpm
